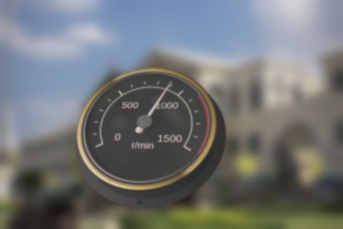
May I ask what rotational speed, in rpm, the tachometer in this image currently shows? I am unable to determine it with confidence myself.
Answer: 900 rpm
